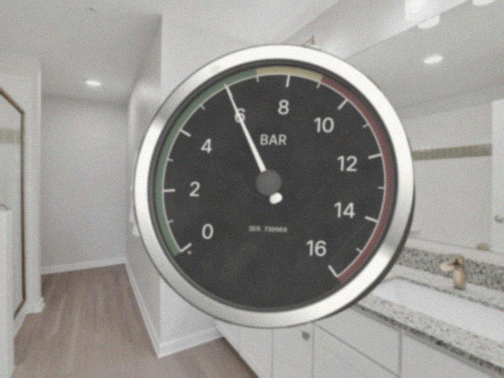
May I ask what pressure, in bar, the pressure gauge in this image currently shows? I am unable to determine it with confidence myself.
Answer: 6 bar
